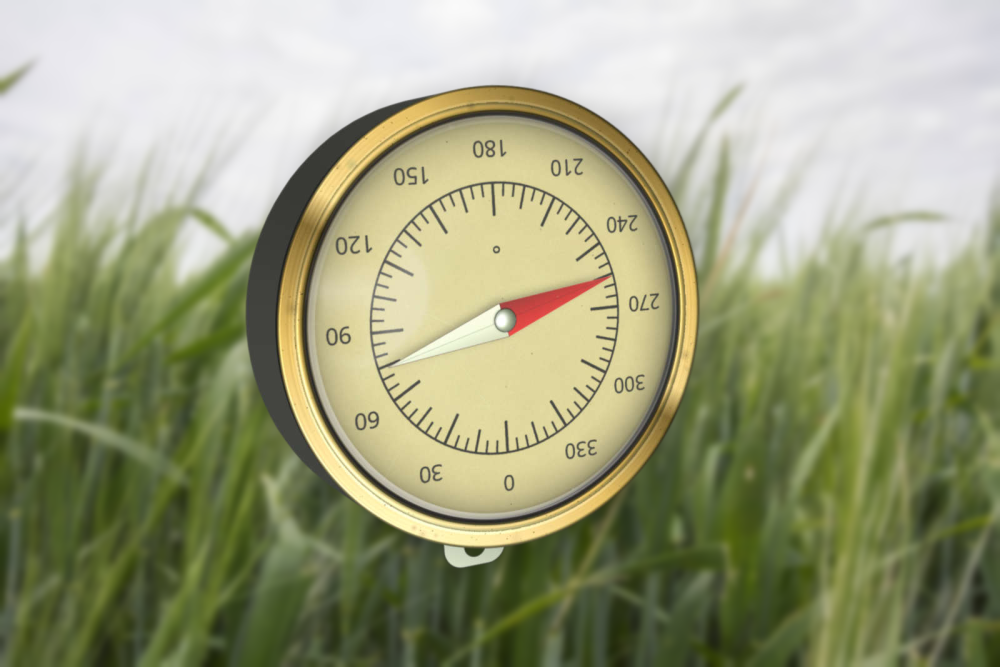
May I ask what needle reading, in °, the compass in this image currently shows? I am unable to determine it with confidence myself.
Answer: 255 °
